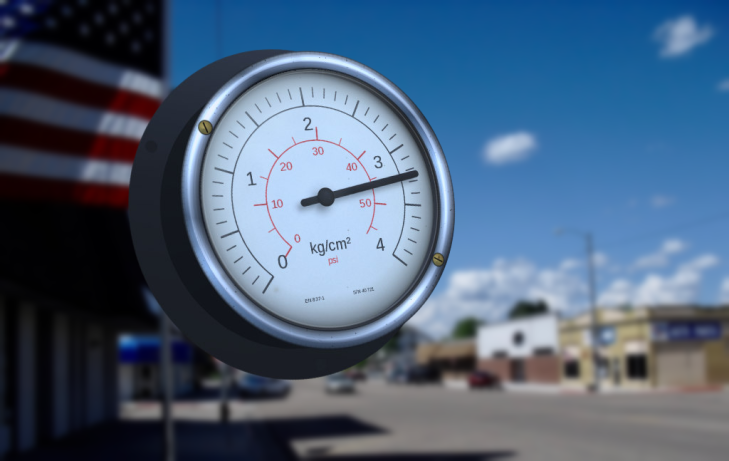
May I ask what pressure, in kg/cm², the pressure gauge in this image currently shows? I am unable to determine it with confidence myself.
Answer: 3.25 kg/cm²
